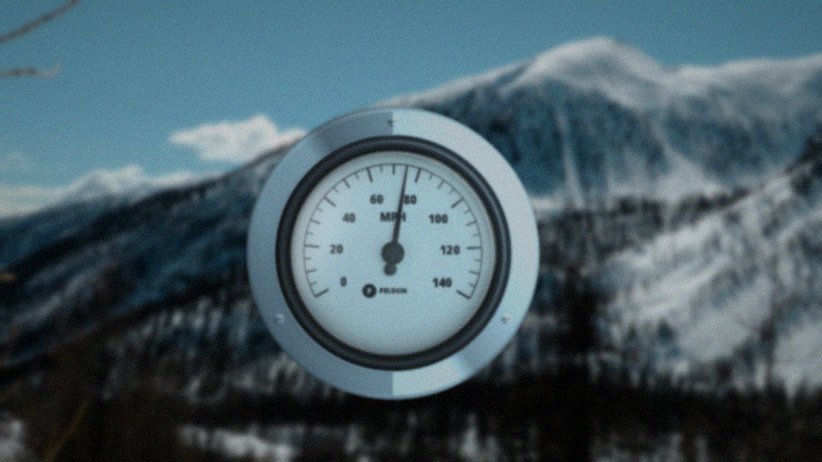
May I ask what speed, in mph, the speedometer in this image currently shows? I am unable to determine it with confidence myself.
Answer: 75 mph
